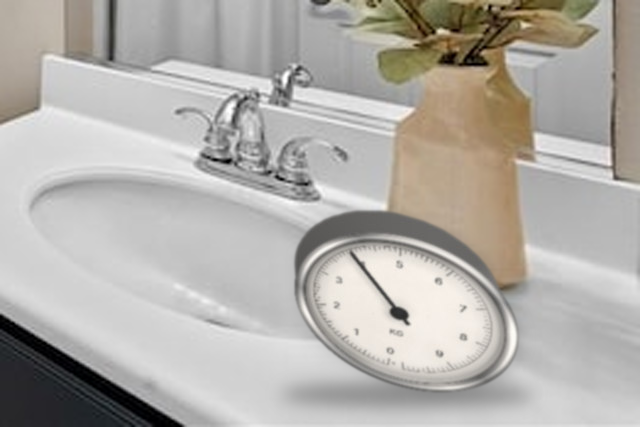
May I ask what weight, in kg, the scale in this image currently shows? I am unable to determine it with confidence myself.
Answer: 4 kg
